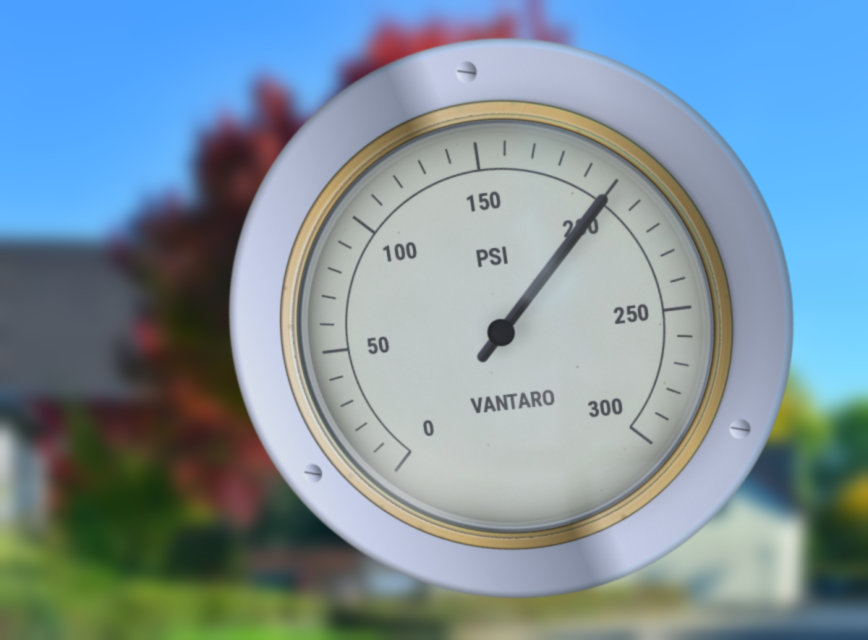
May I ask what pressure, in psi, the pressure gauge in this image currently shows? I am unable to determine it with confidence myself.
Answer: 200 psi
